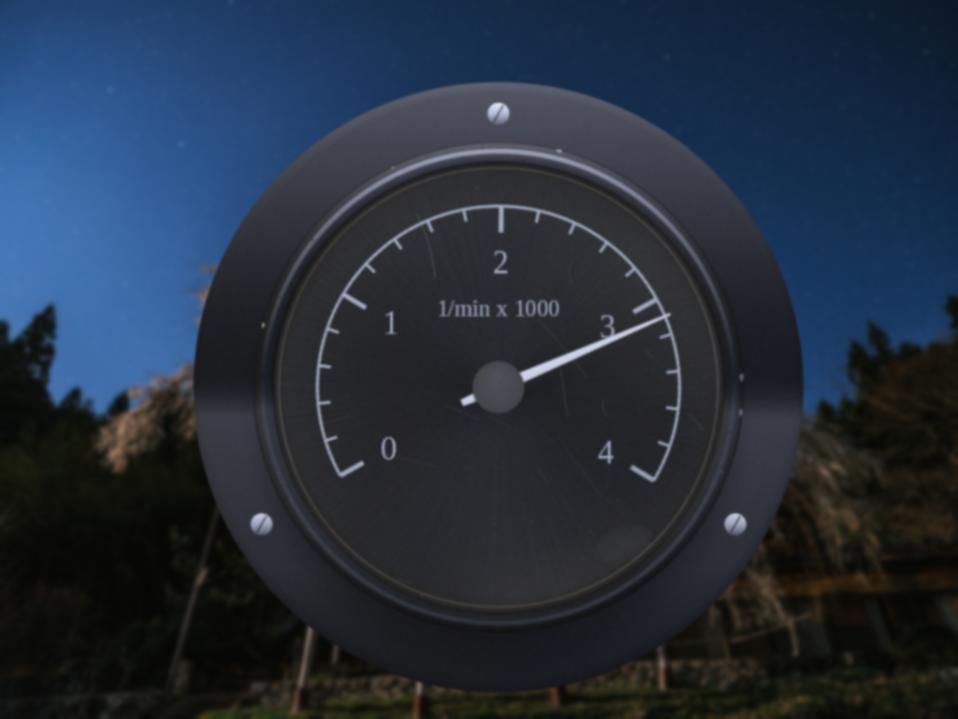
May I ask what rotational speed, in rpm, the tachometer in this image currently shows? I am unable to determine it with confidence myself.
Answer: 3100 rpm
